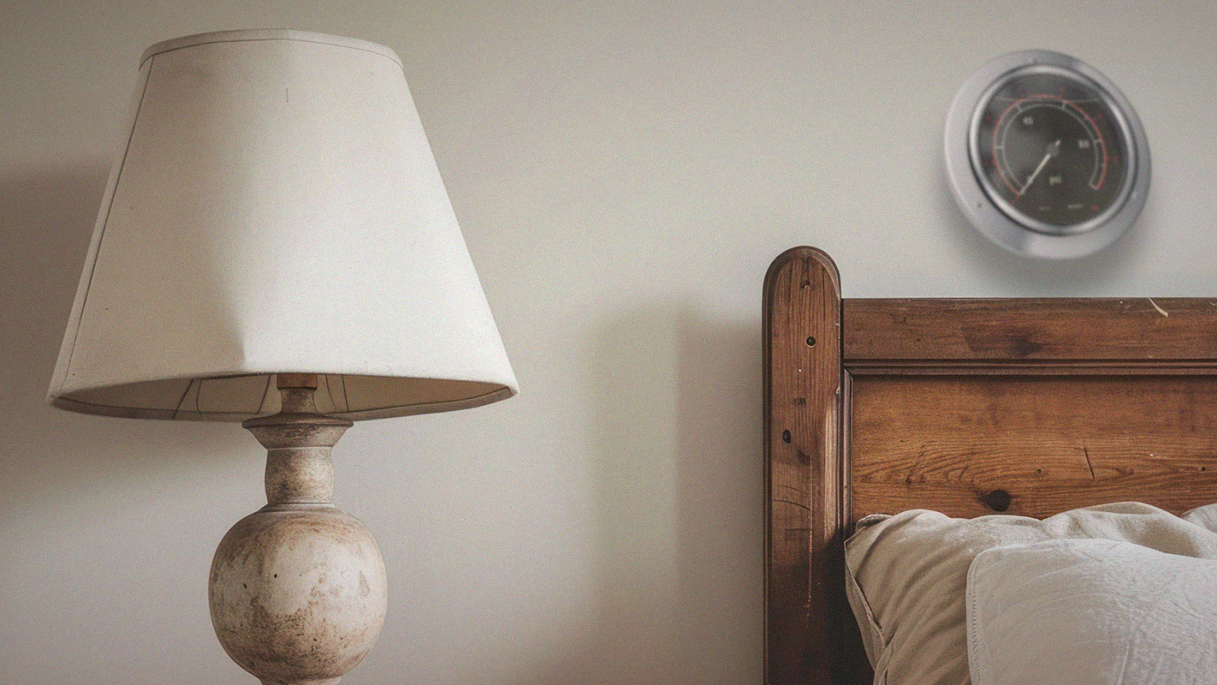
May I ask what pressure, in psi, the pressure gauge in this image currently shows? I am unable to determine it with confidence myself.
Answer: 0 psi
